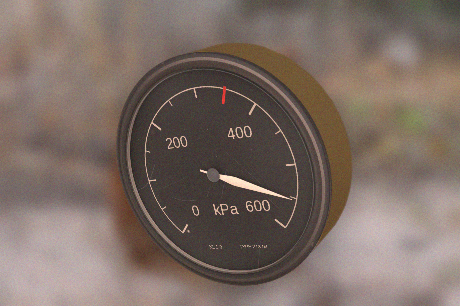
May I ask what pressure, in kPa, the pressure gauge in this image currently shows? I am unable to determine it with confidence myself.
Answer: 550 kPa
